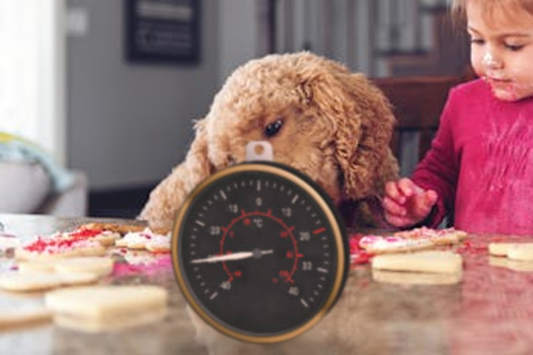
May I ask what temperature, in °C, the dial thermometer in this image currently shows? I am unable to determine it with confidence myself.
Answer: -30 °C
